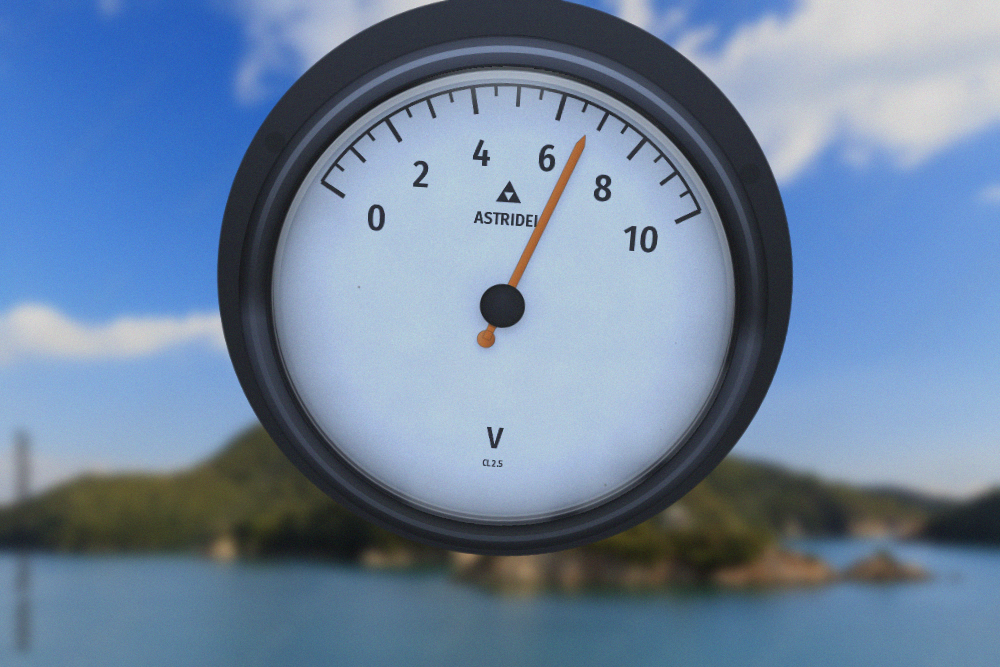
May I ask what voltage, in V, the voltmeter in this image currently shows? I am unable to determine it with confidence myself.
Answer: 6.75 V
